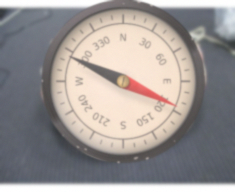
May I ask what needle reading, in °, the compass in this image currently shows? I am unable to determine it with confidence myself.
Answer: 115 °
